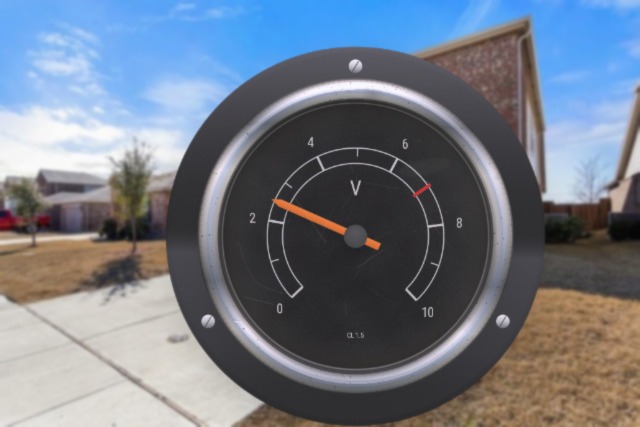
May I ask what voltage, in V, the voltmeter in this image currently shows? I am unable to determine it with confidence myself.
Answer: 2.5 V
